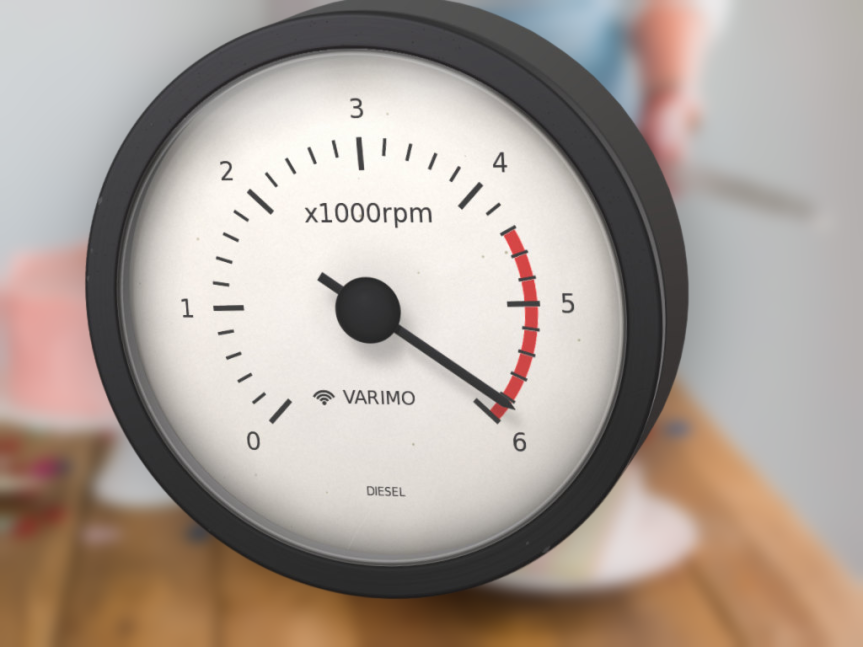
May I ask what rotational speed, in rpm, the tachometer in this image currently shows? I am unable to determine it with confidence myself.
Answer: 5800 rpm
